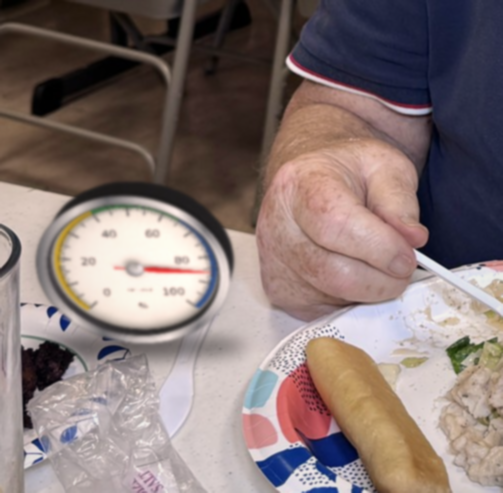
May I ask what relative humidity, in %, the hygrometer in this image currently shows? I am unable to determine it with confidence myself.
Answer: 85 %
